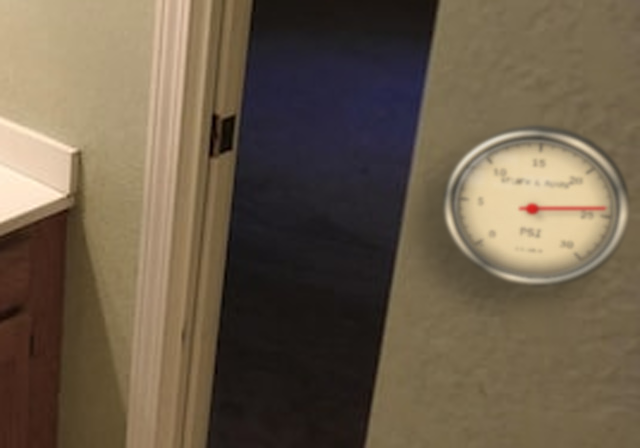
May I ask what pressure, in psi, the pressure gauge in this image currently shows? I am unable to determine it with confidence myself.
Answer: 24 psi
